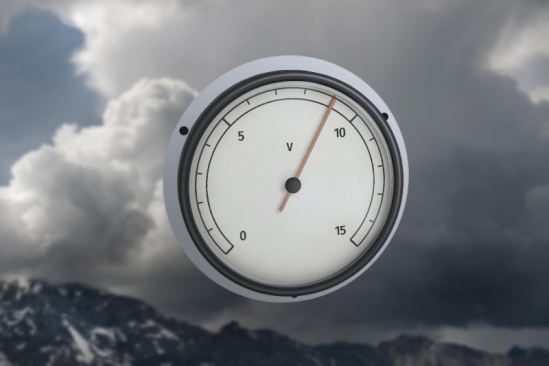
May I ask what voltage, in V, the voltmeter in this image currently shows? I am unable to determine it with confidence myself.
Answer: 9 V
